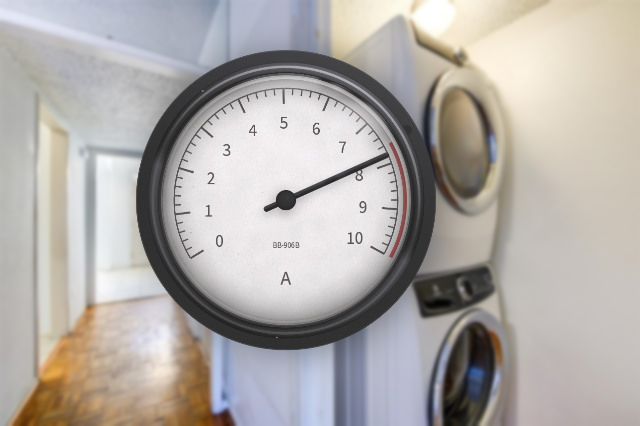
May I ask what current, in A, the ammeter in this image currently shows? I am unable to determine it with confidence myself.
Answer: 7.8 A
